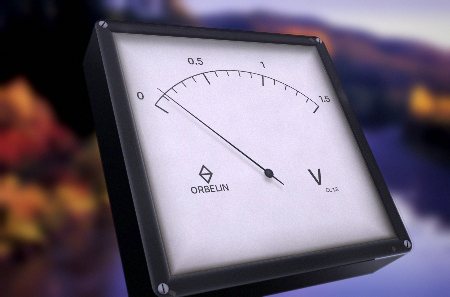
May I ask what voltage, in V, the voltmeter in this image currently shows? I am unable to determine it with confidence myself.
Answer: 0.1 V
